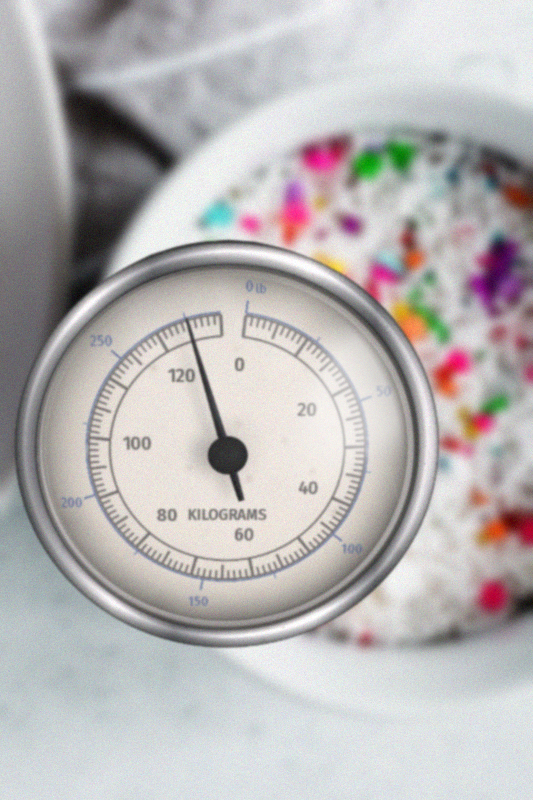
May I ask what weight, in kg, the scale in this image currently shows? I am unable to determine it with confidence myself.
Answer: 125 kg
